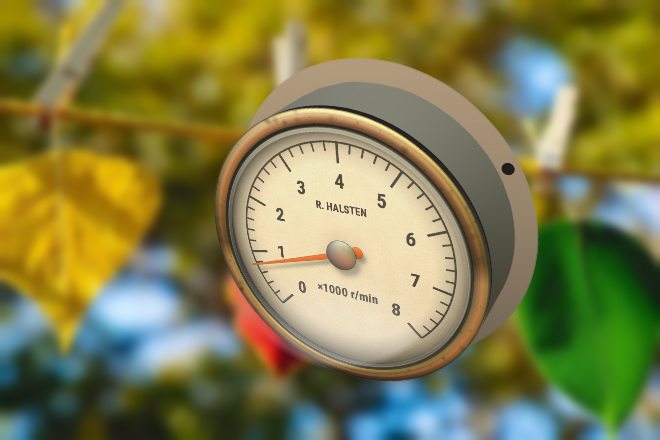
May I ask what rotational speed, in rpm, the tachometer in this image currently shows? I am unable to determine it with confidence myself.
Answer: 800 rpm
